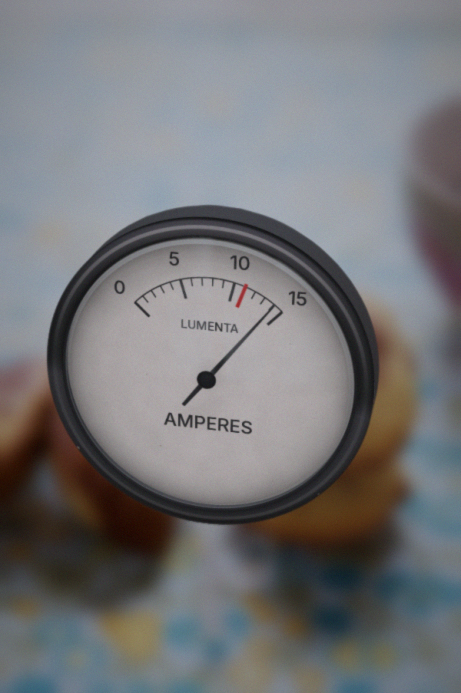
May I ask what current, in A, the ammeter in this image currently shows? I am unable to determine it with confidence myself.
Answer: 14 A
